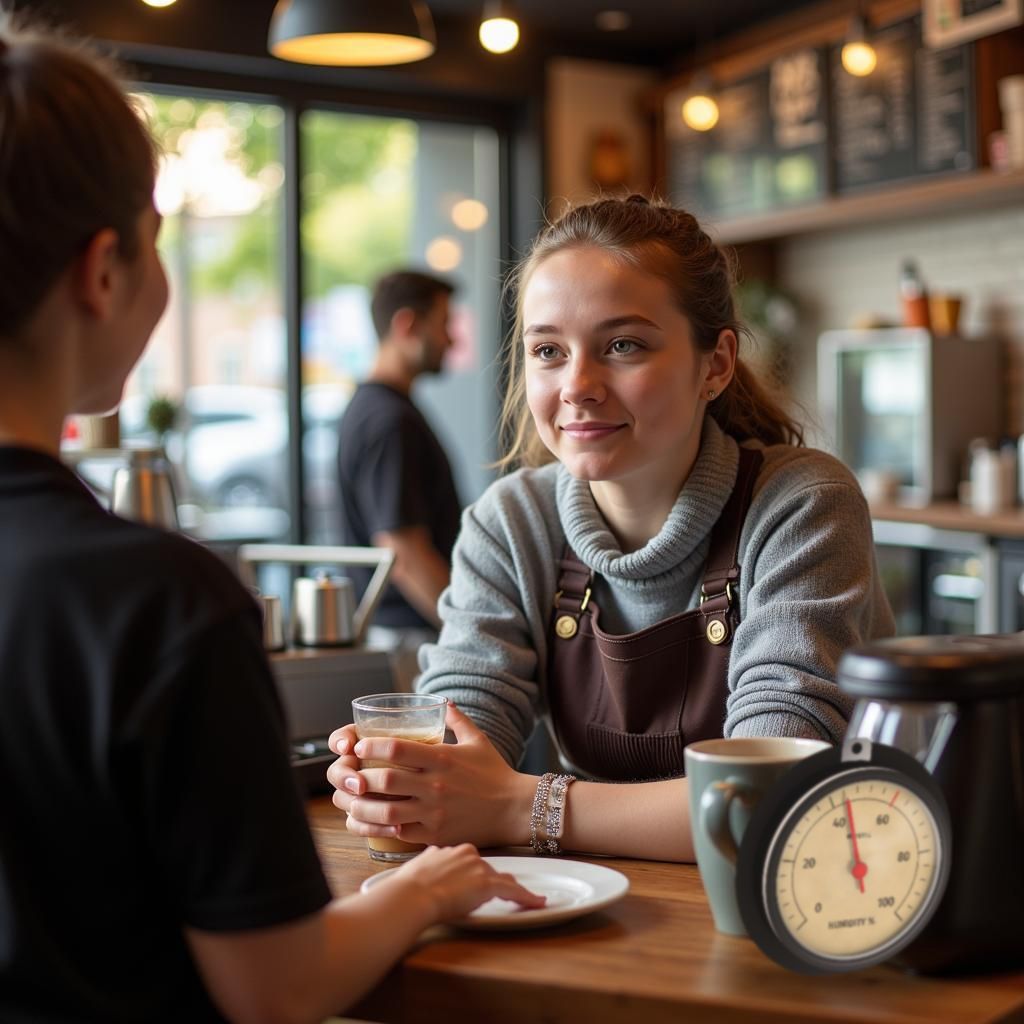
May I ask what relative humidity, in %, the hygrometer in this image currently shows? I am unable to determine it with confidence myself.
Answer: 44 %
